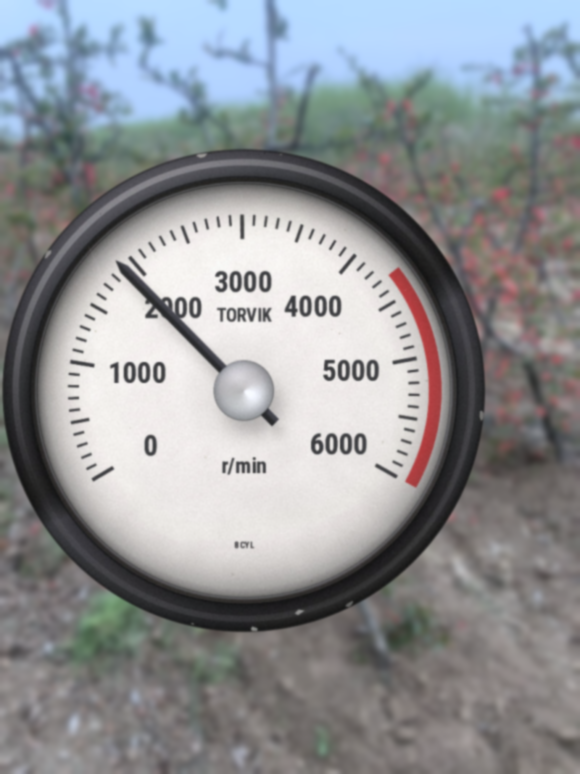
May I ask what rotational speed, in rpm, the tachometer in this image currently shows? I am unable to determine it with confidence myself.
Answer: 1900 rpm
